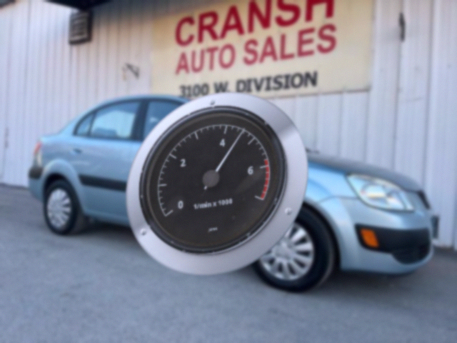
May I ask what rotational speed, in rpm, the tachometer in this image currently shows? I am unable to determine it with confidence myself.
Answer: 4600 rpm
